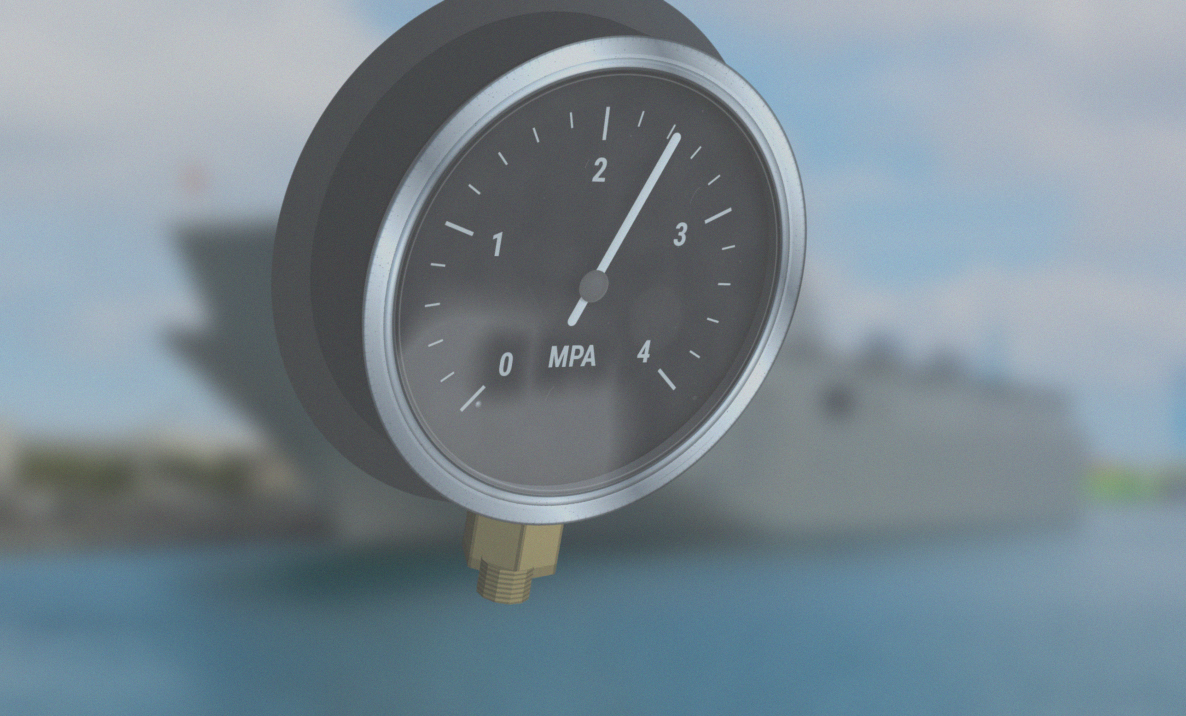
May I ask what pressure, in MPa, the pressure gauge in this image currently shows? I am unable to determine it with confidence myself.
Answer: 2.4 MPa
